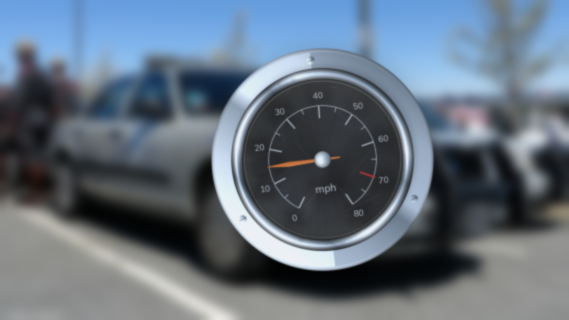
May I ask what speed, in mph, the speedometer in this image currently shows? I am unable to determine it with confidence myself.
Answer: 15 mph
